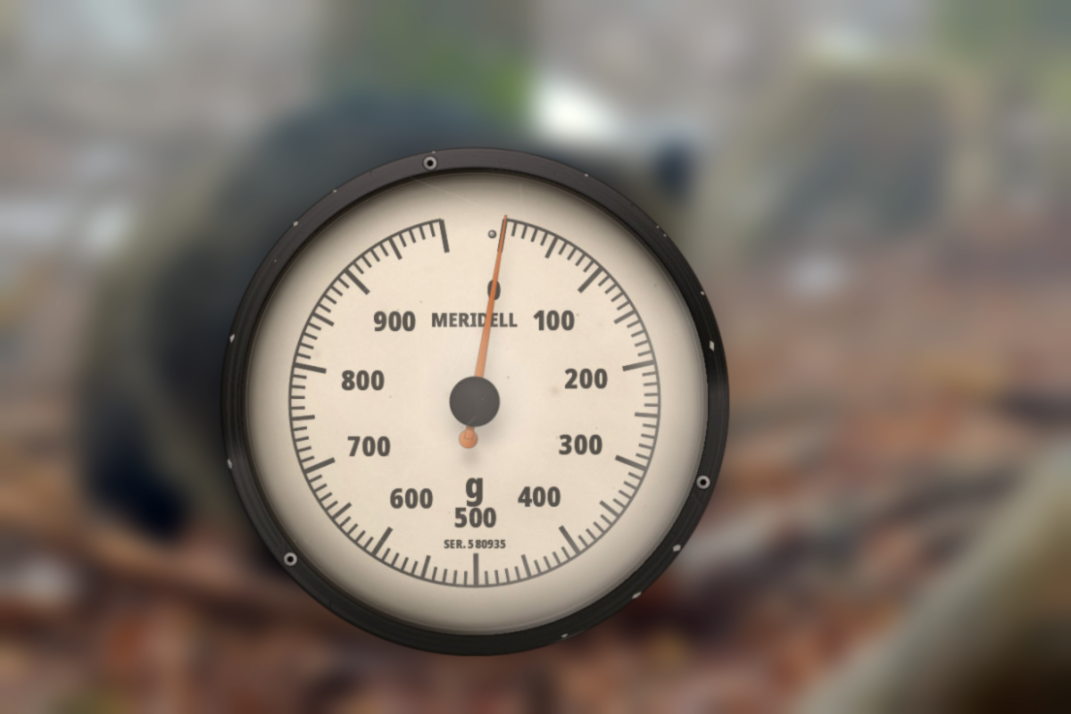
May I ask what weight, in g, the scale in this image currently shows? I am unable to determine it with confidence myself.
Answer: 0 g
